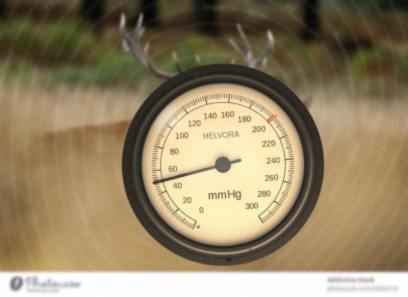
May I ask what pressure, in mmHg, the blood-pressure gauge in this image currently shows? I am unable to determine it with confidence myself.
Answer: 50 mmHg
